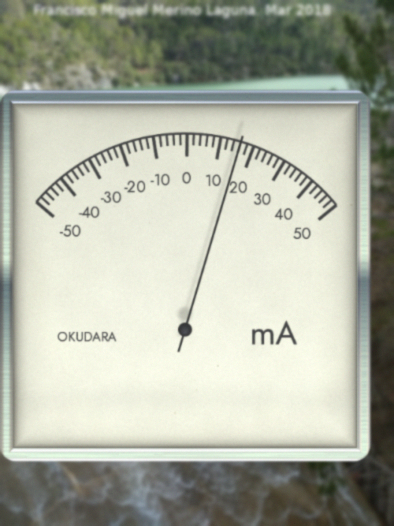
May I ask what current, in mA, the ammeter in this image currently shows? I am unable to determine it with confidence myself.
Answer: 16 mA
